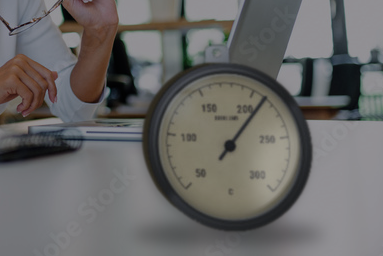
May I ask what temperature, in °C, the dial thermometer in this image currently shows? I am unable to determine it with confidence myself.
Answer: 210 °C
